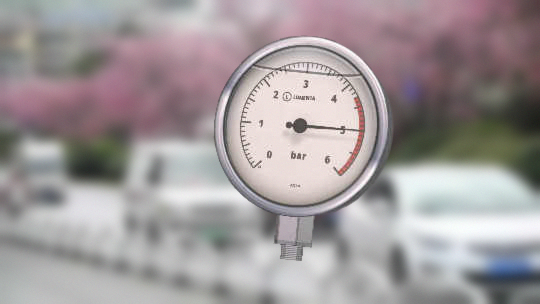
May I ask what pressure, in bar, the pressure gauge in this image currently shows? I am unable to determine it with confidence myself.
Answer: 5 bar
